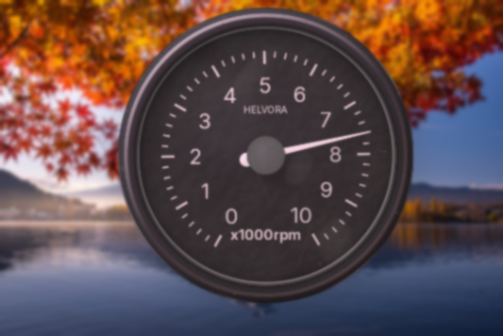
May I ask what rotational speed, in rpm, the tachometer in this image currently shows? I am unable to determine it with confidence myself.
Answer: 7600 rpm
